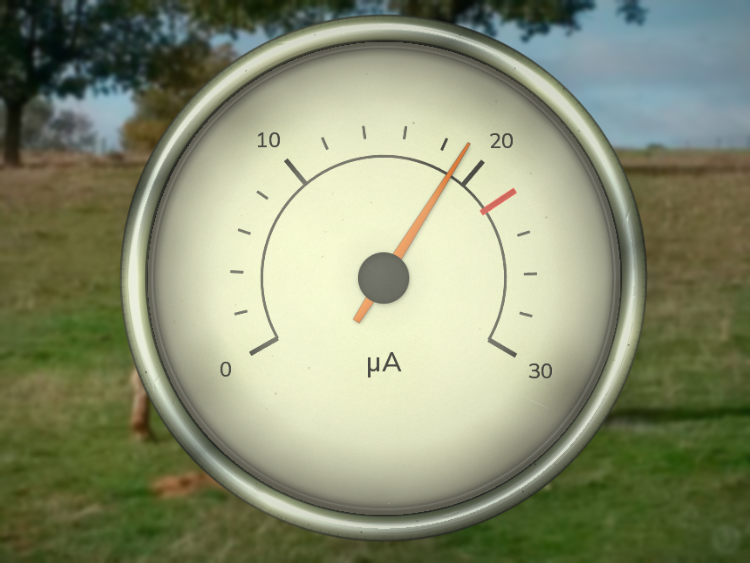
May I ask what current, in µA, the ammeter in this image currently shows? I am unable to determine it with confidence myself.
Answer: 19 µA
